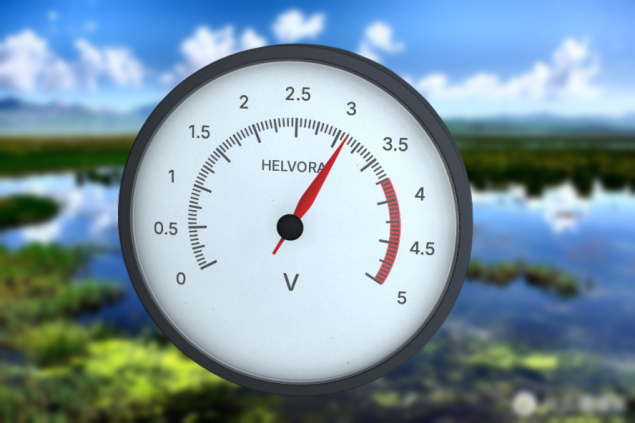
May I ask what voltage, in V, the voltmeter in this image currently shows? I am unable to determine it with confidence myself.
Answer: 3.1 V
